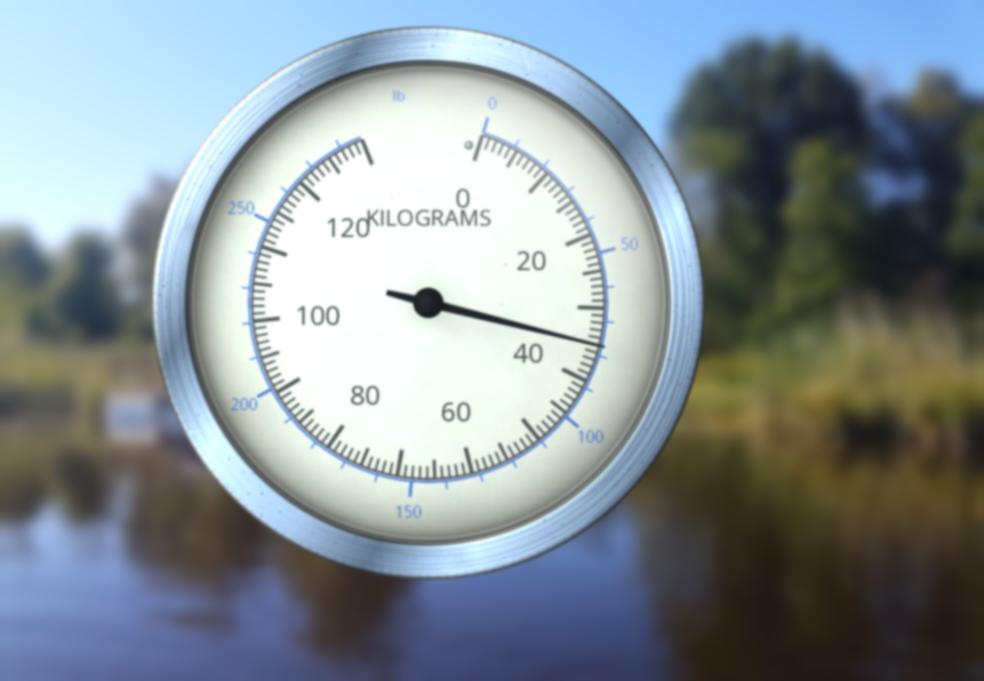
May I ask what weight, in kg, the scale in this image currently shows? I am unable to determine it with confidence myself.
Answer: 35 kg
